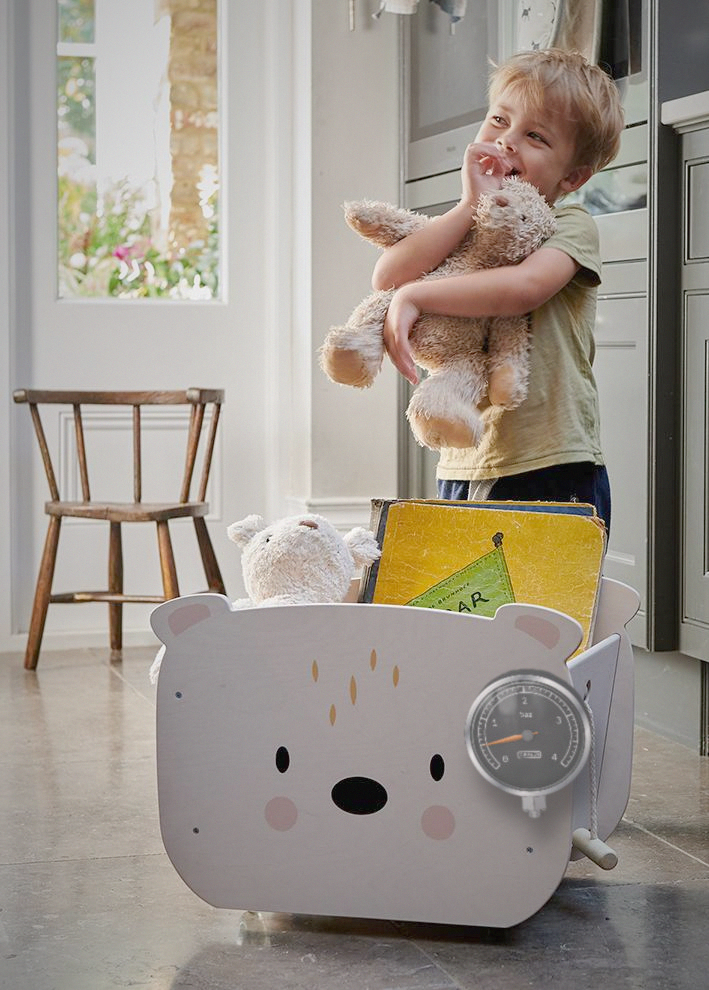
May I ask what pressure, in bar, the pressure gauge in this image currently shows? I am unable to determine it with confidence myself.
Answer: 0.5 bar
